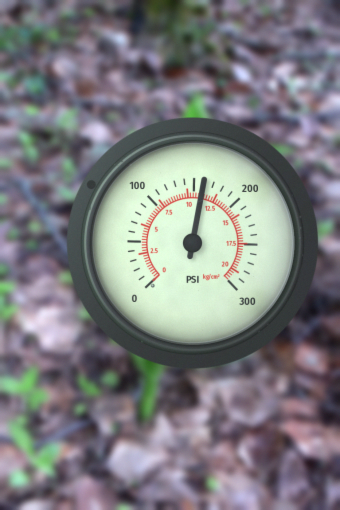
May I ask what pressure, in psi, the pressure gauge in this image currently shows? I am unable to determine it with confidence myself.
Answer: 160 psi
